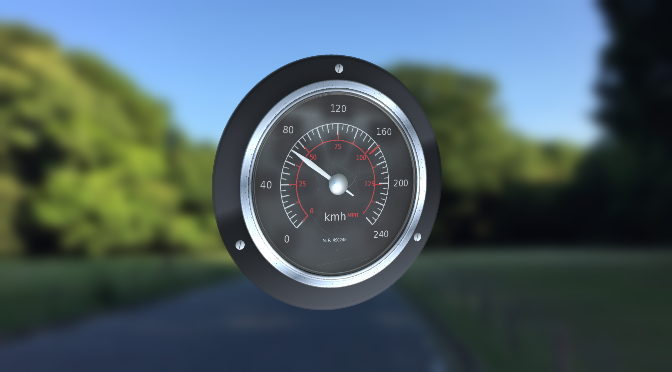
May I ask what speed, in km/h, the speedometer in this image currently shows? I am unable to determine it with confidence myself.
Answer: 70 km/h
